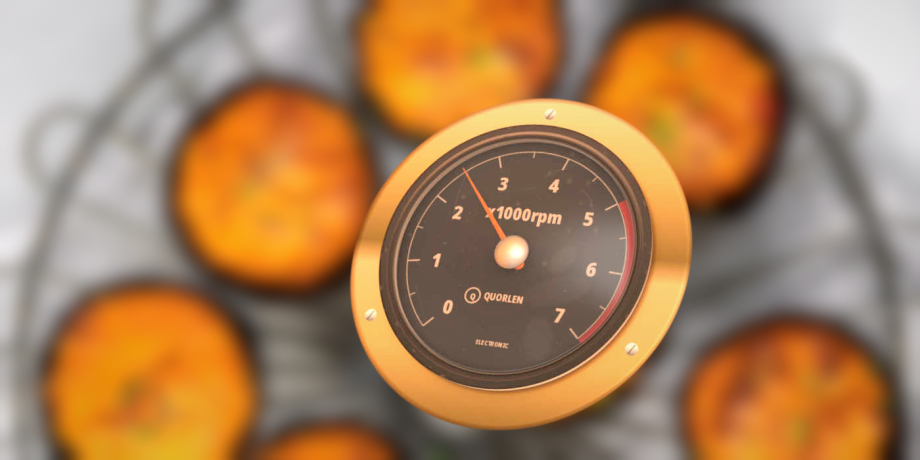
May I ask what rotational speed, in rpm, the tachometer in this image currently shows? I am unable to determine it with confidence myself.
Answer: 2500 rpm
